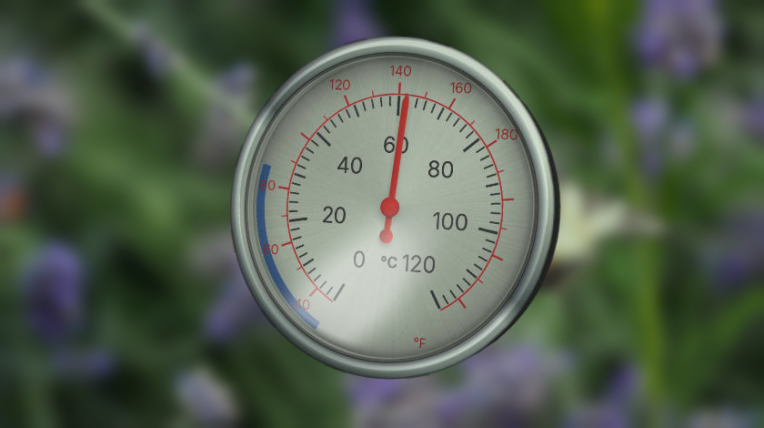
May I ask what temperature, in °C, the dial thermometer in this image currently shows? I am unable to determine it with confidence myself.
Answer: 62 °C
